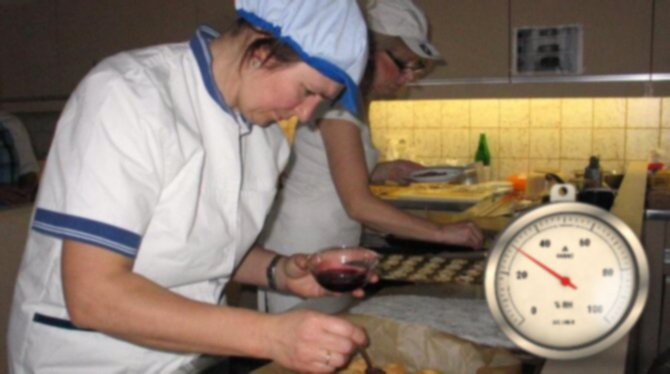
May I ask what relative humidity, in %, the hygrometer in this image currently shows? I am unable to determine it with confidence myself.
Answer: 30 %
